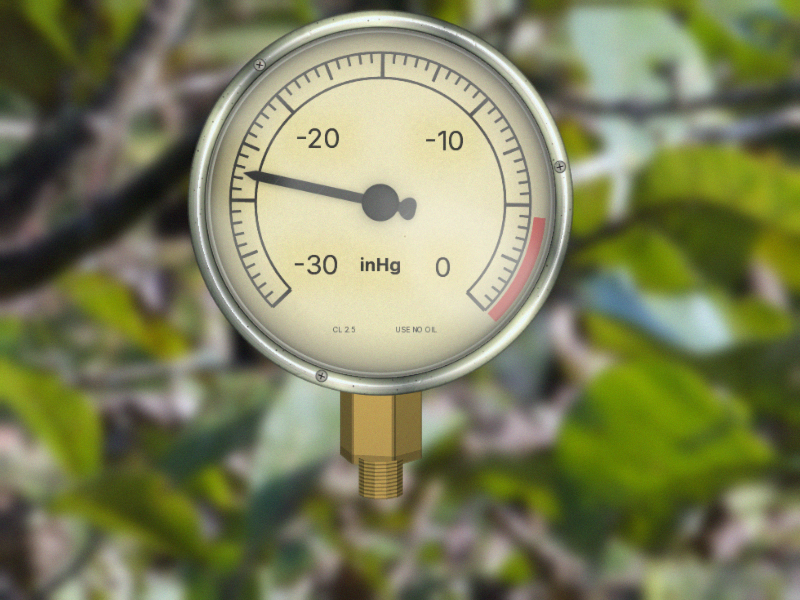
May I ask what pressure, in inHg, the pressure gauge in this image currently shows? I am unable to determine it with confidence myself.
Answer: -23.75 inHg
